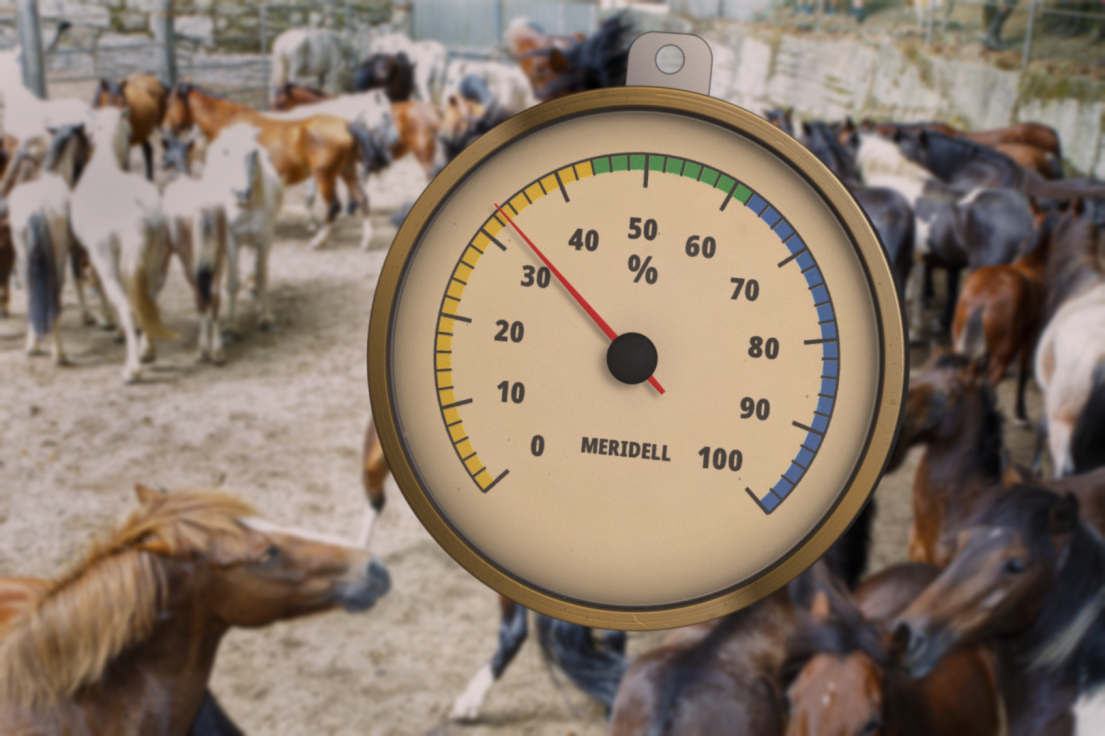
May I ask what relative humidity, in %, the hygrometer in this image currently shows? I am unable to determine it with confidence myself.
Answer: 33 %
